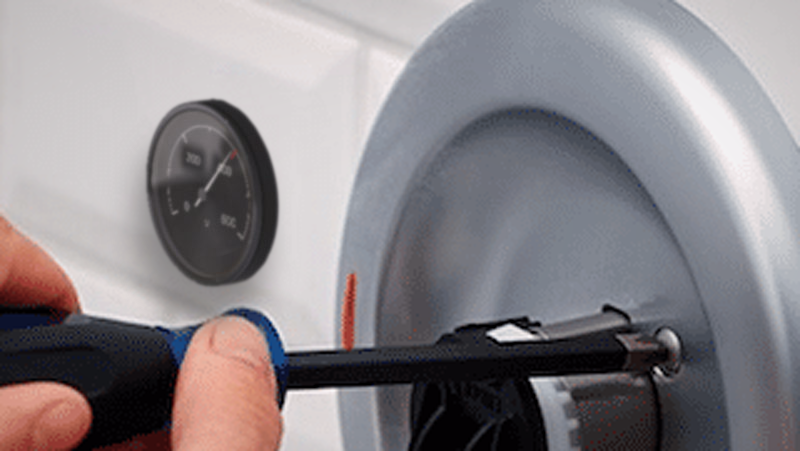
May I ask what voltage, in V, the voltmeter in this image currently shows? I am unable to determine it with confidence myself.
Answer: 400 V
